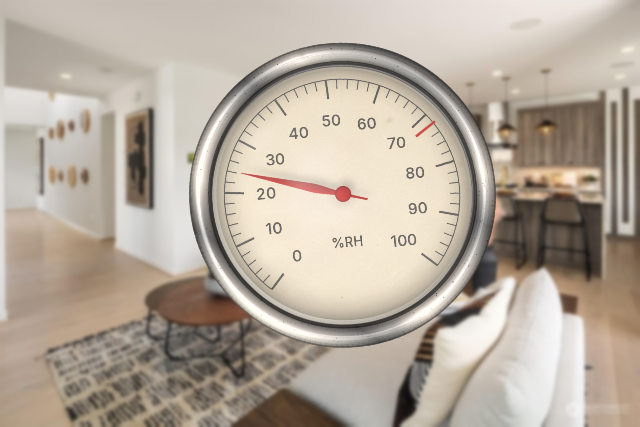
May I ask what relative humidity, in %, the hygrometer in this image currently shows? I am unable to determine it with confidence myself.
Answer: 24 %
